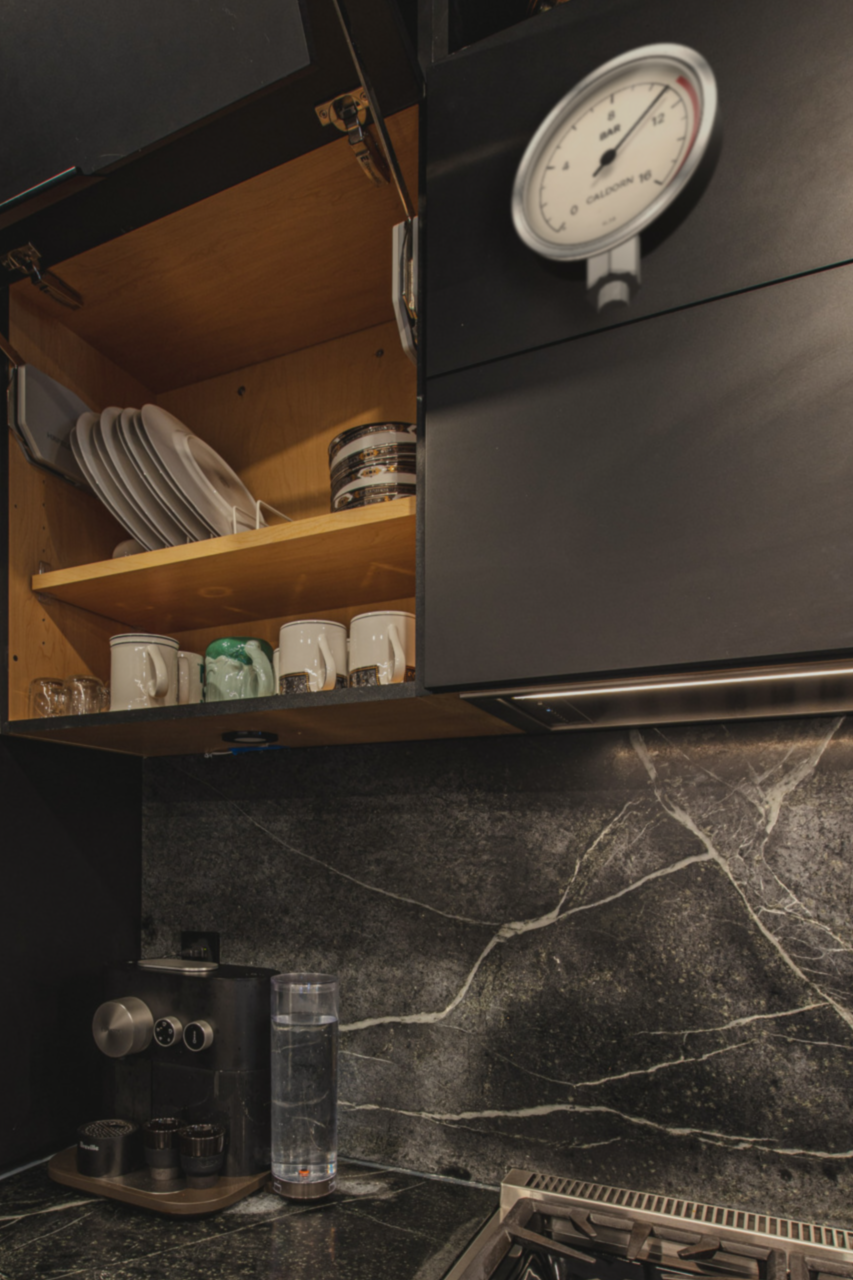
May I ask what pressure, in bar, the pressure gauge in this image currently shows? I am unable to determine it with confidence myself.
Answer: 11 bar
